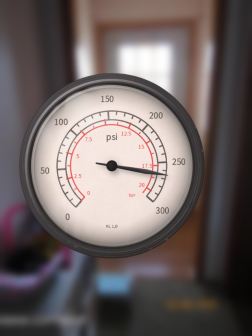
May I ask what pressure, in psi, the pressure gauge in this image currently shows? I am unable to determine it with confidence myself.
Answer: 265 psi
